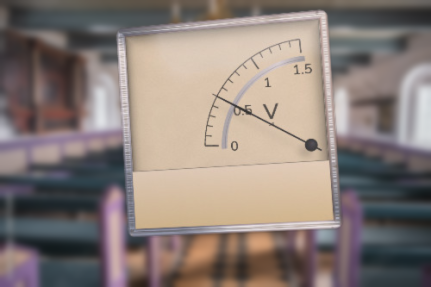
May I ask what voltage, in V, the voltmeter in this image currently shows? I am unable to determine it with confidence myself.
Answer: 0.5 V
